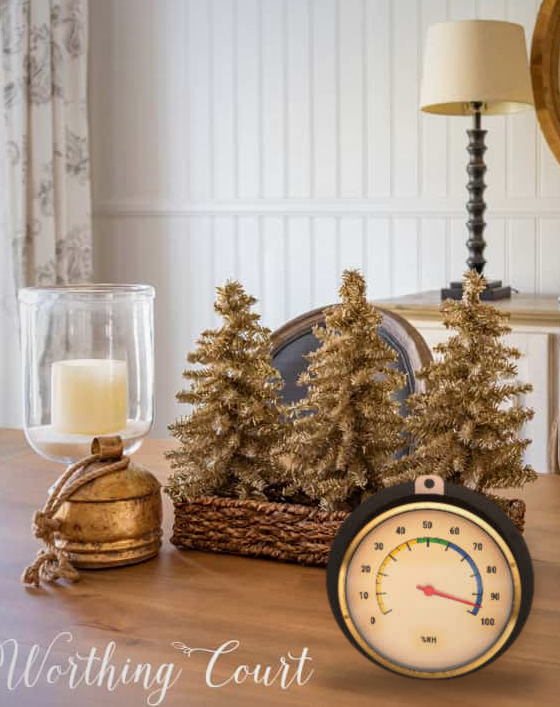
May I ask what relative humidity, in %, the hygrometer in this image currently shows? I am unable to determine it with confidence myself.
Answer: 95 %
